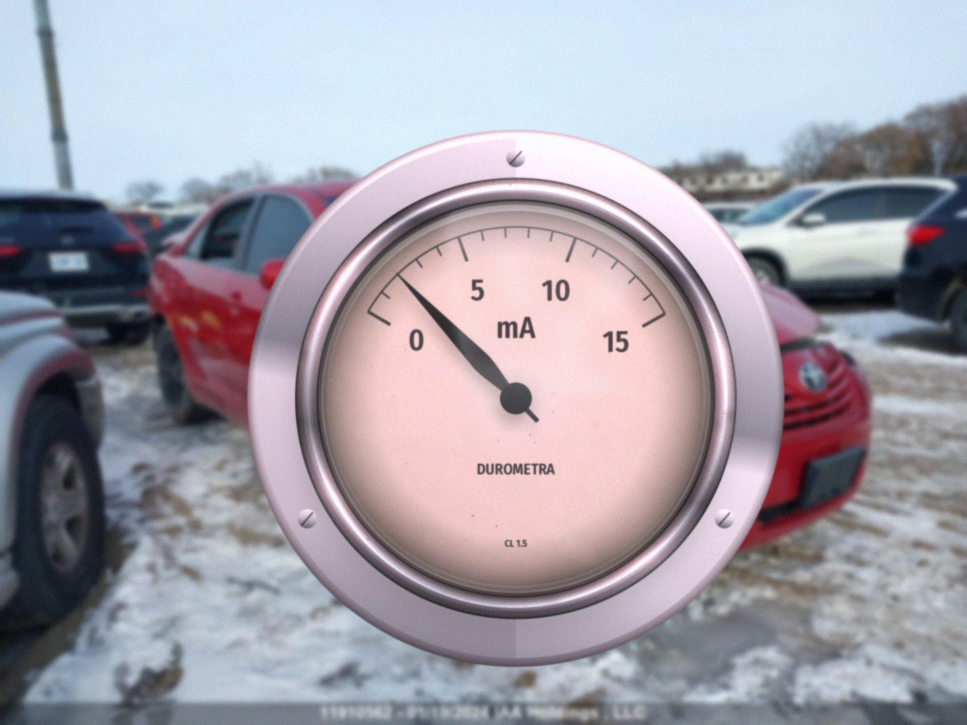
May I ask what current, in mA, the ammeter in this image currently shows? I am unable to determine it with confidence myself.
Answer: 2 mA
